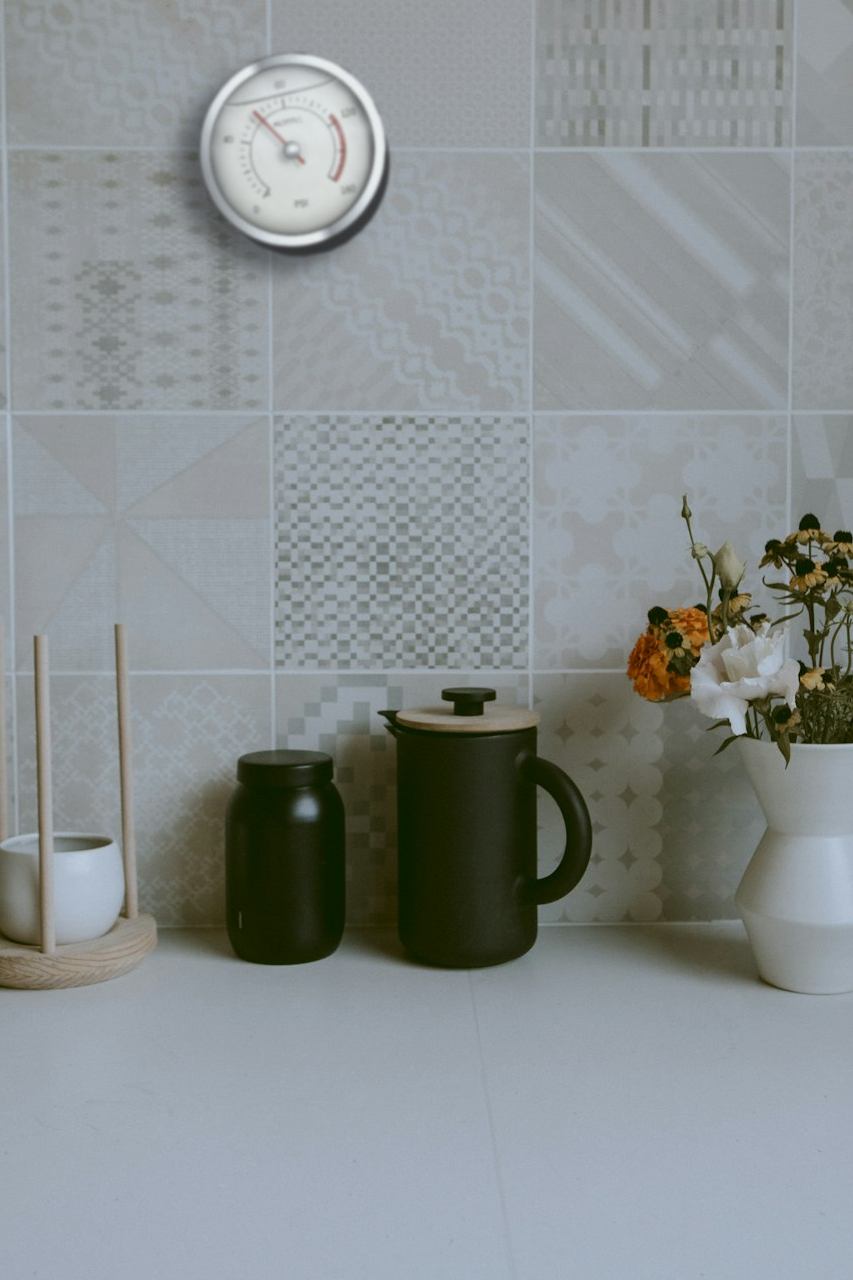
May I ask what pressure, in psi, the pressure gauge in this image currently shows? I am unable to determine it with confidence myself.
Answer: 60 psi
